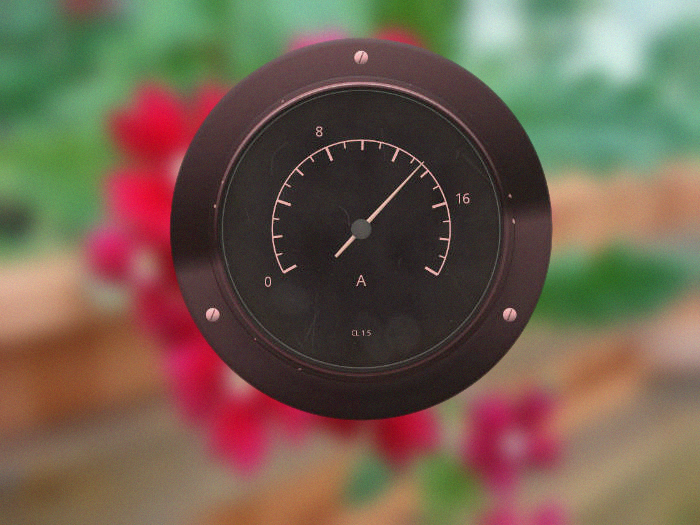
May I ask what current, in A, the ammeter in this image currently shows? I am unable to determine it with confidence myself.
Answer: 13.5 A
